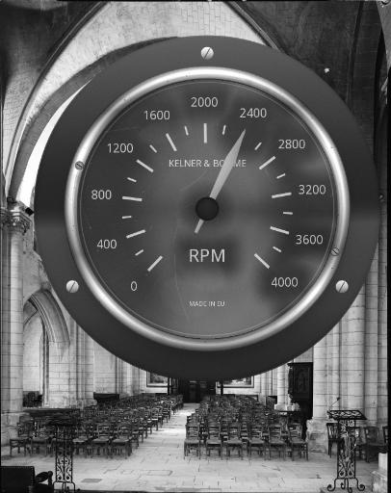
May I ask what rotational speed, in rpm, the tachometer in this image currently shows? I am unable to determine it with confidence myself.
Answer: 2400 rpm
